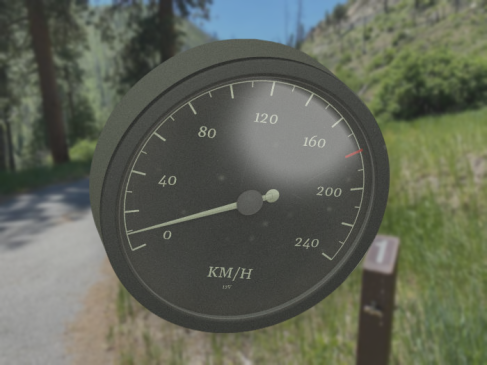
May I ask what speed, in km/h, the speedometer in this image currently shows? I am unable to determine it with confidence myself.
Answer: 10 km/h
